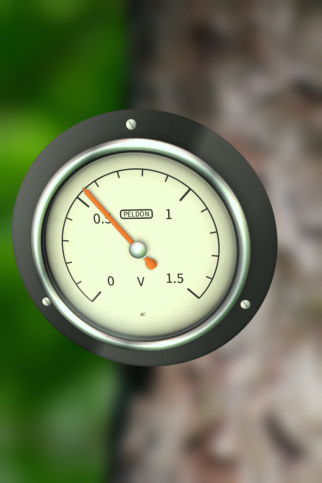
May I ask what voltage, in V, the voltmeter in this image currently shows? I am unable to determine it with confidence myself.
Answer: 0.55 V
